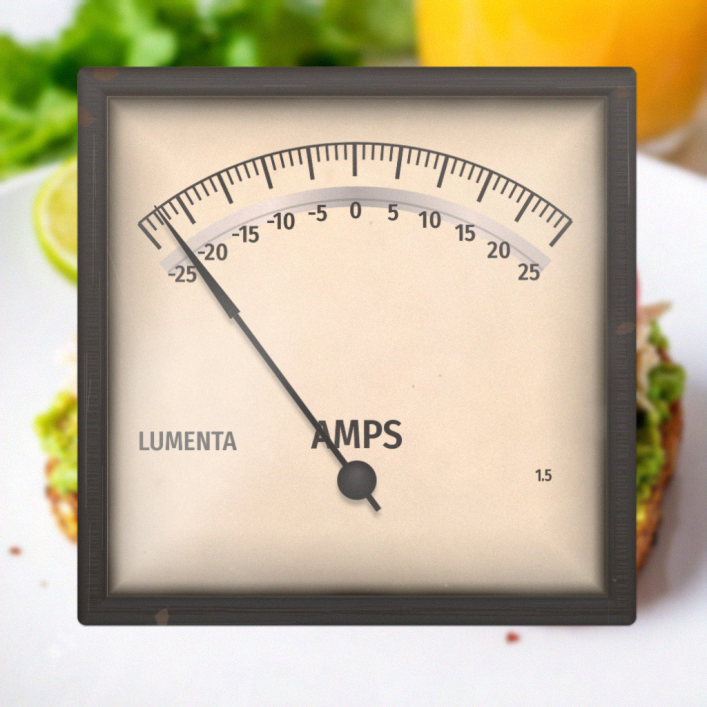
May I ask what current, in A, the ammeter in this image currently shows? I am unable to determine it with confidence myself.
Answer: -22.5 A
